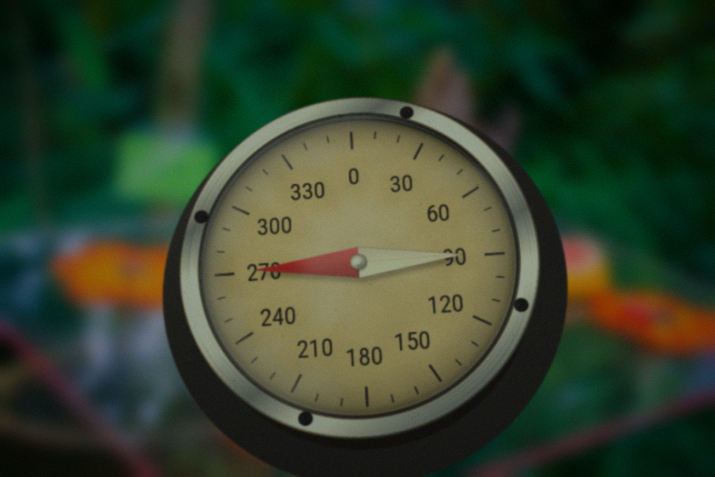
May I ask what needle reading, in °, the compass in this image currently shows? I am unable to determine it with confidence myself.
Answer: 270 °
